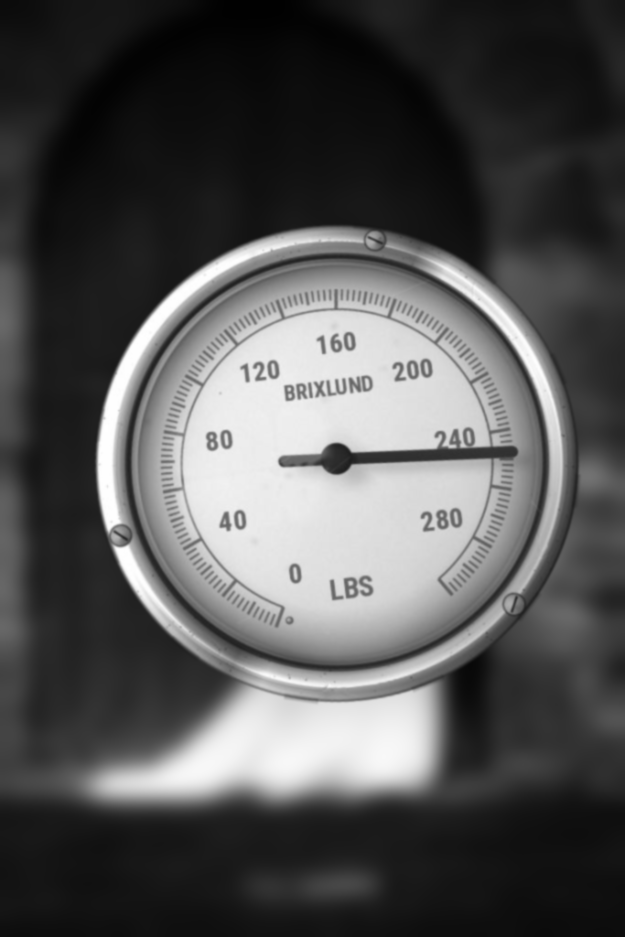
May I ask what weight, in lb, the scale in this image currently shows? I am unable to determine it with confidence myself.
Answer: 248 lb
